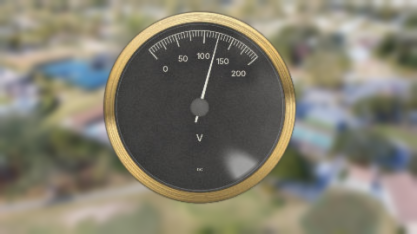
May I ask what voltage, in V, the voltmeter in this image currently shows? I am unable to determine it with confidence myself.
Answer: 125 V
